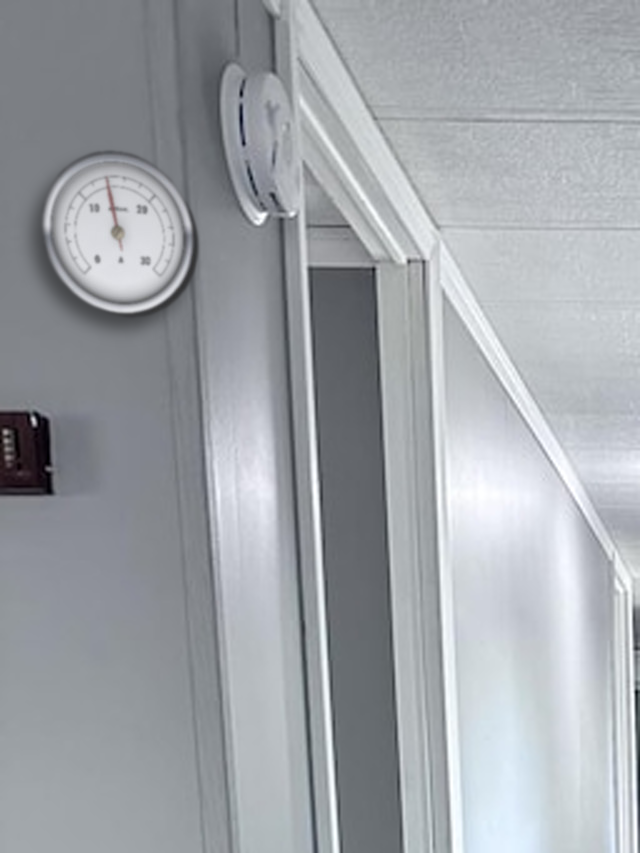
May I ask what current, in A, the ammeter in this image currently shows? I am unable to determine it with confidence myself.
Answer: 14 A
